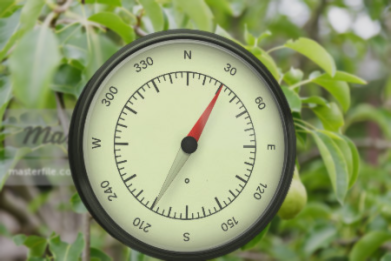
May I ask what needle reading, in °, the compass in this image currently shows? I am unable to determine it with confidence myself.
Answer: 30 °
